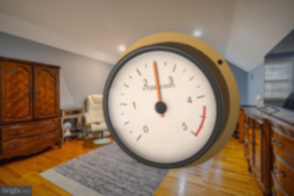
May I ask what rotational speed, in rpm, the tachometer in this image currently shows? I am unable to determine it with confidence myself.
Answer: 2500 rpm
